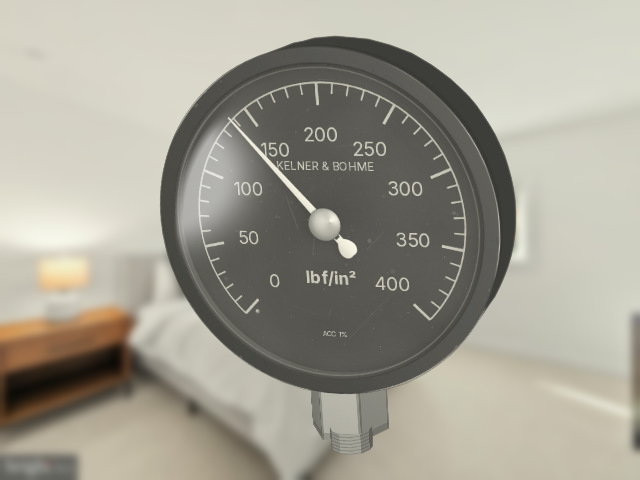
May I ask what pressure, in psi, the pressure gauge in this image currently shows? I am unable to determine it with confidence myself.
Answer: 140 psi
